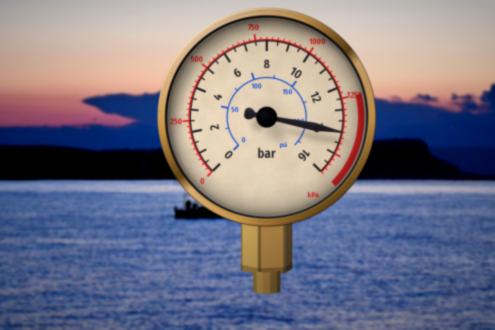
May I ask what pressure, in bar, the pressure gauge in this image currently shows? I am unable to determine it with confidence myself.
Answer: 14 bar
